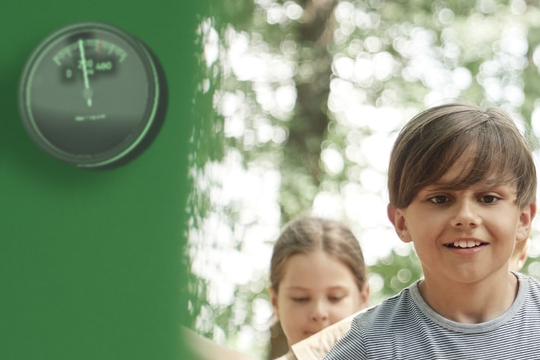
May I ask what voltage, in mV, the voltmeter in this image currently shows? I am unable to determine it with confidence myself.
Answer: 200 mV
